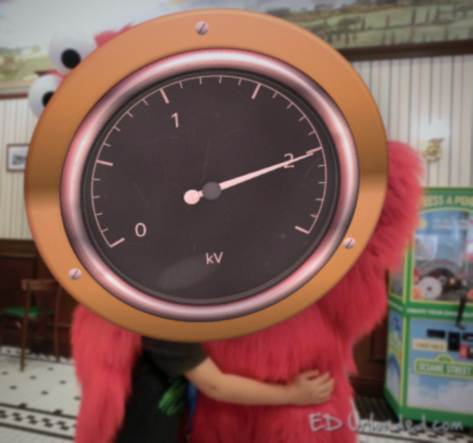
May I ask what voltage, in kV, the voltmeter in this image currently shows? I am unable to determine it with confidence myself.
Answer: 2 kV
